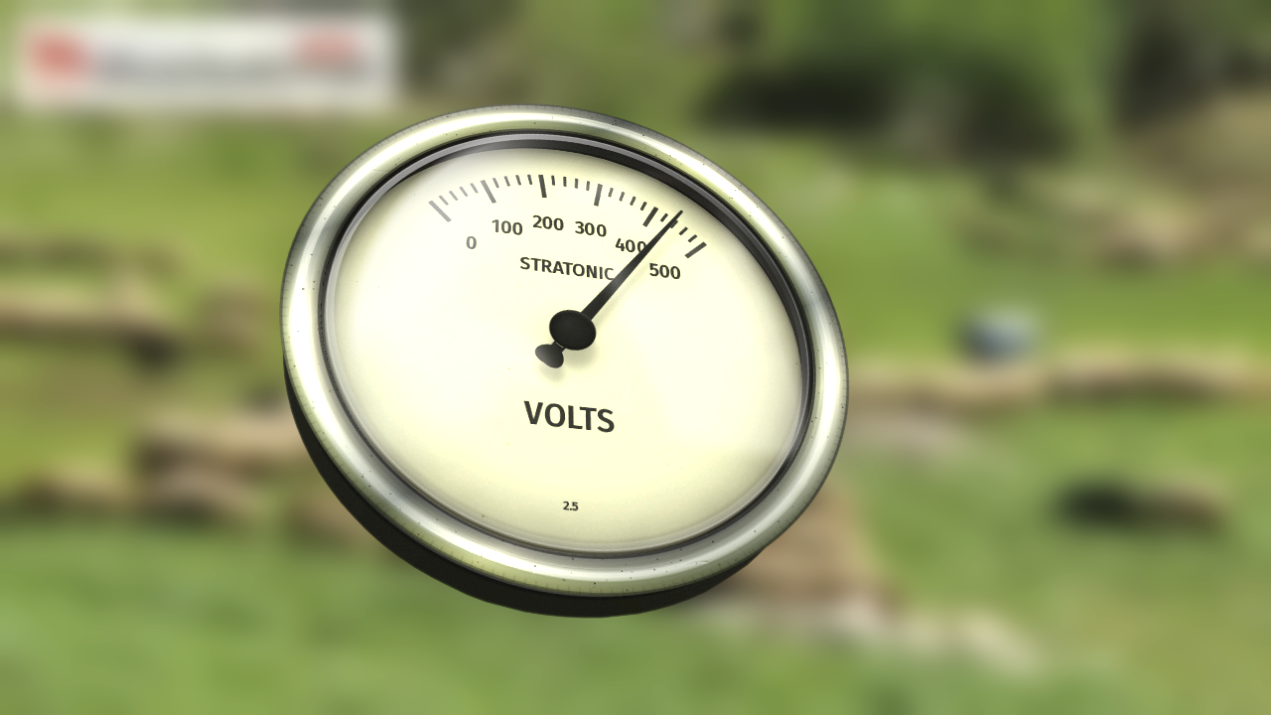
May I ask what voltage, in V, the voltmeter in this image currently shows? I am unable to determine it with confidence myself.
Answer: 440 V
